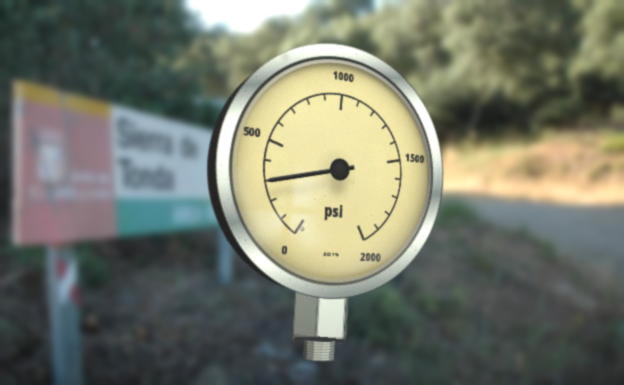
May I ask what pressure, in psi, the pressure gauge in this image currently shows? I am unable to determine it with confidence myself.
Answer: 300 psi
